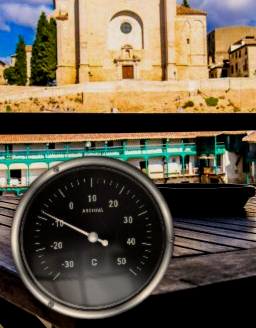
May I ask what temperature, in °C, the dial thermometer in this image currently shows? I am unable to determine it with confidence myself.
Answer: -8 °C
